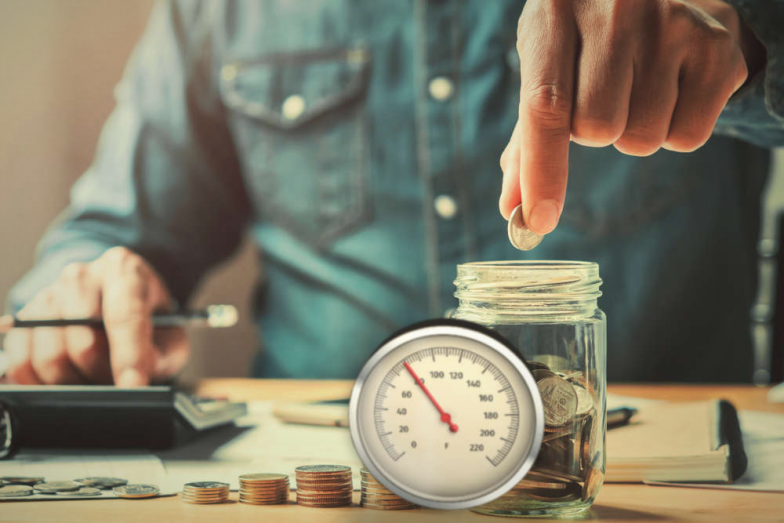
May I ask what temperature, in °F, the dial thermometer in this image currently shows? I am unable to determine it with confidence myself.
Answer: 80 °F
